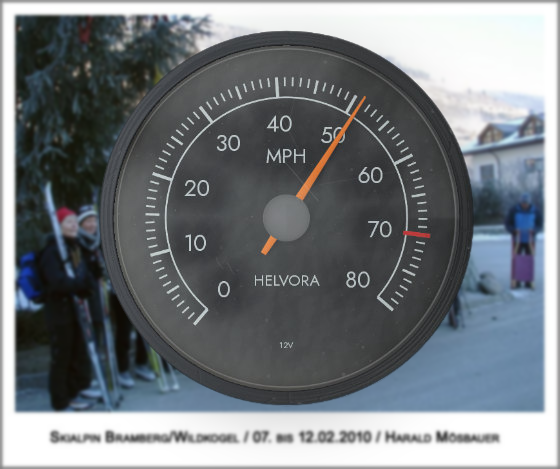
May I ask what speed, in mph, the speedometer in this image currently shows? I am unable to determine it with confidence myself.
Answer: 51 mph
